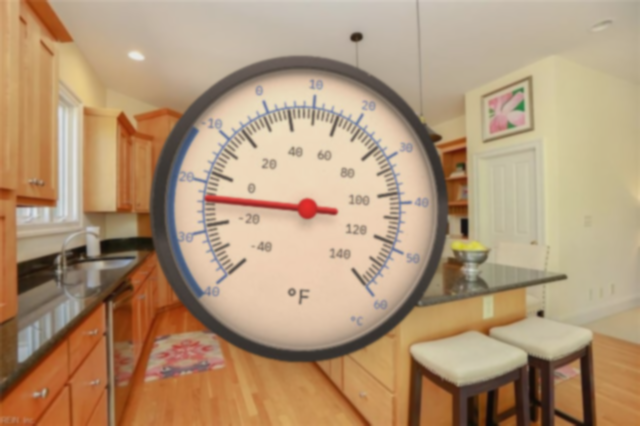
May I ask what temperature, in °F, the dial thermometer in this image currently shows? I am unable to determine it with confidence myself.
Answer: -10 °F
